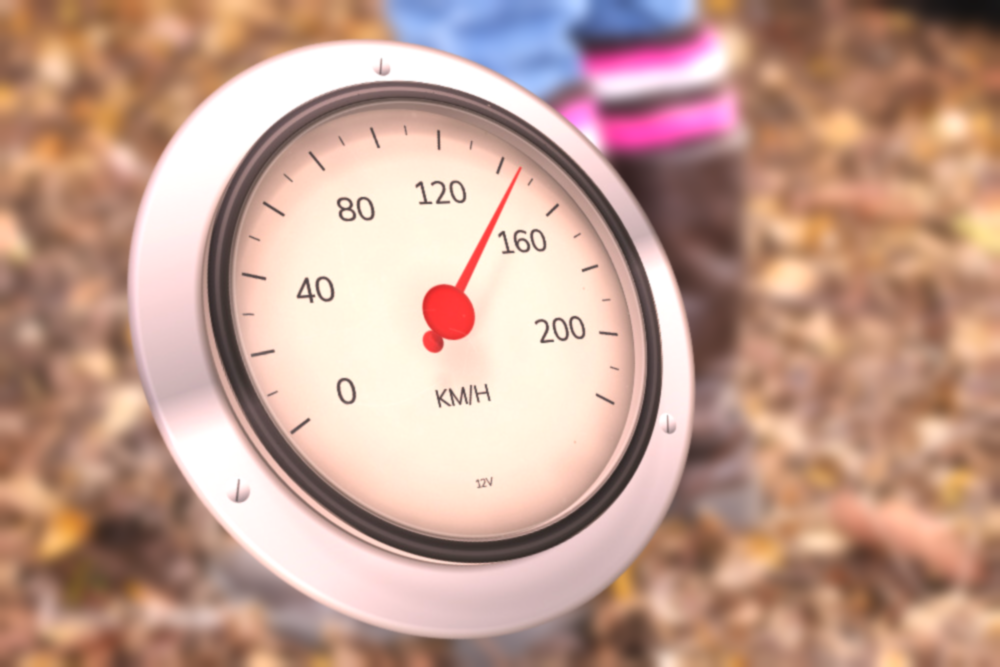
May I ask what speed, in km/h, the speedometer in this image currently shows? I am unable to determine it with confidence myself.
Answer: 145 km/h
